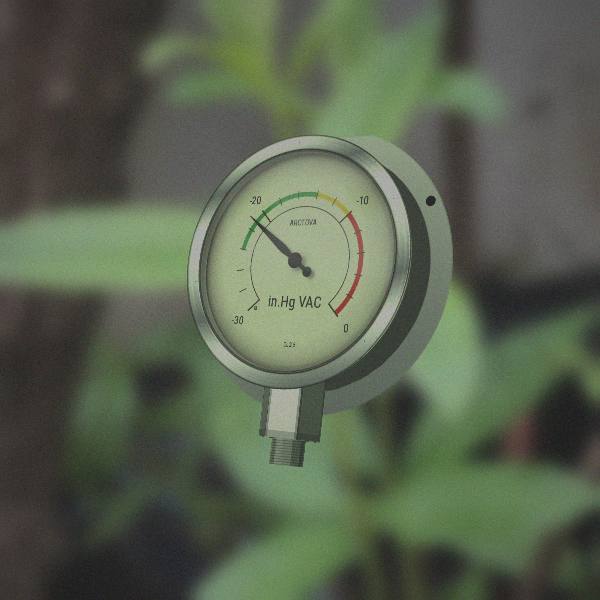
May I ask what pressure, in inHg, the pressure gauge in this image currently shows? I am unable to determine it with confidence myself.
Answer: -21 inHg
